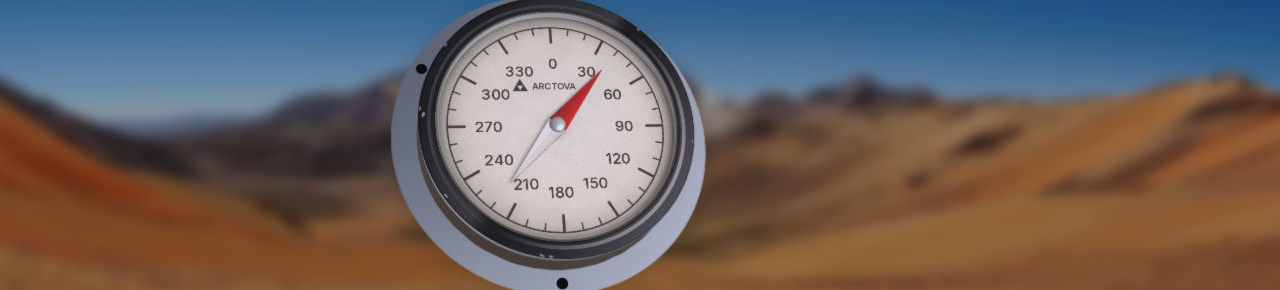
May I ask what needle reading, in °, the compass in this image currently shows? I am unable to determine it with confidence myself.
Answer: 40 °
